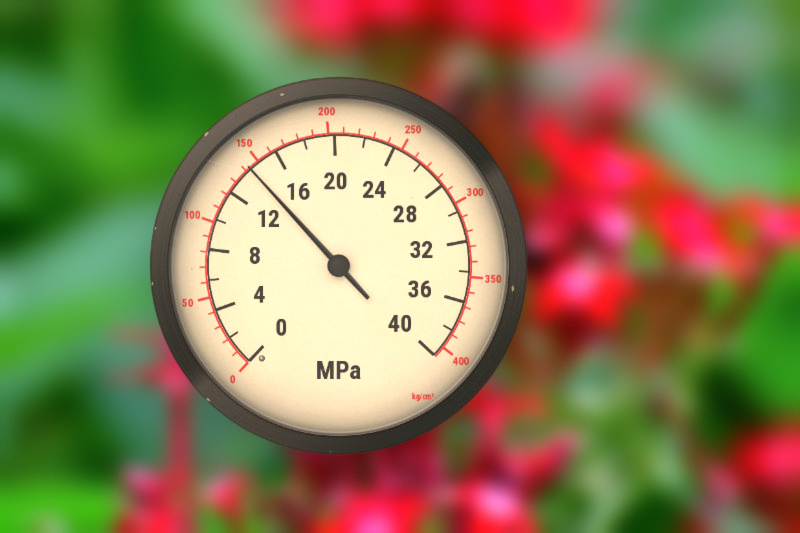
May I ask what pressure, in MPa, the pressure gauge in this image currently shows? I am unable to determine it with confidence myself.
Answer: 14 MPa
